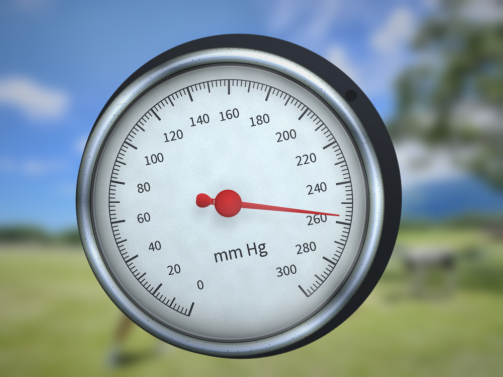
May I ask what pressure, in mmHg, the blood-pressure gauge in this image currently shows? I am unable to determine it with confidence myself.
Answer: 256 mmHg
